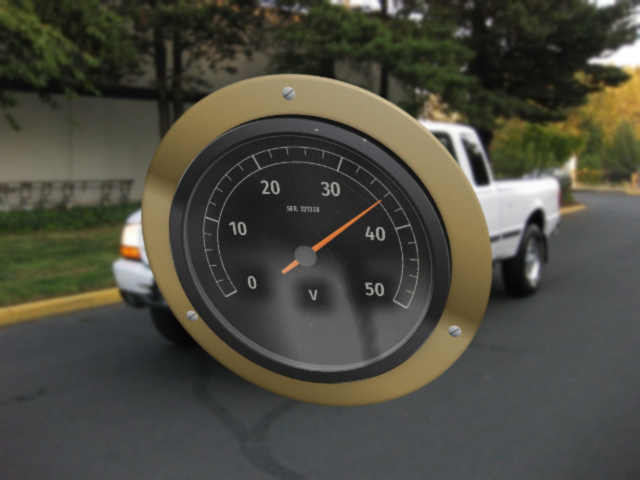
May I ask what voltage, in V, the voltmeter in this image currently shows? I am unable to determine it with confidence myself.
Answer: 36 V
